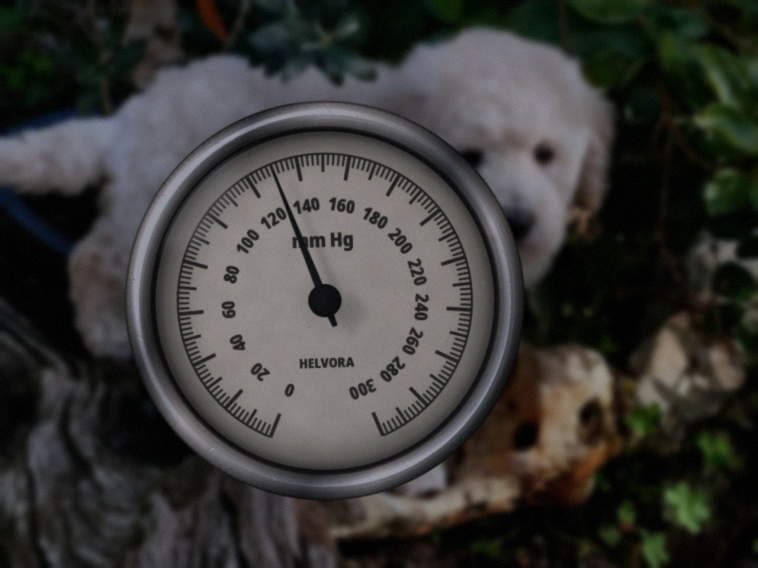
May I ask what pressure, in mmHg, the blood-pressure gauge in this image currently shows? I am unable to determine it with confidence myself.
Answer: 130 mmHg
